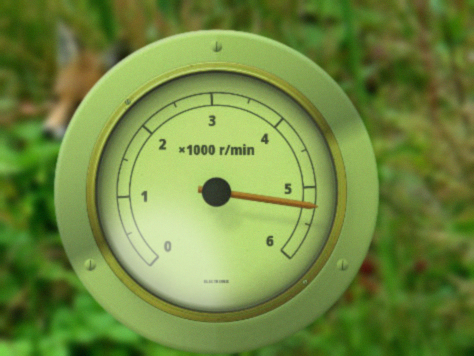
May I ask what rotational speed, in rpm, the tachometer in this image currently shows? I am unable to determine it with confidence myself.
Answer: 5250 rpm
